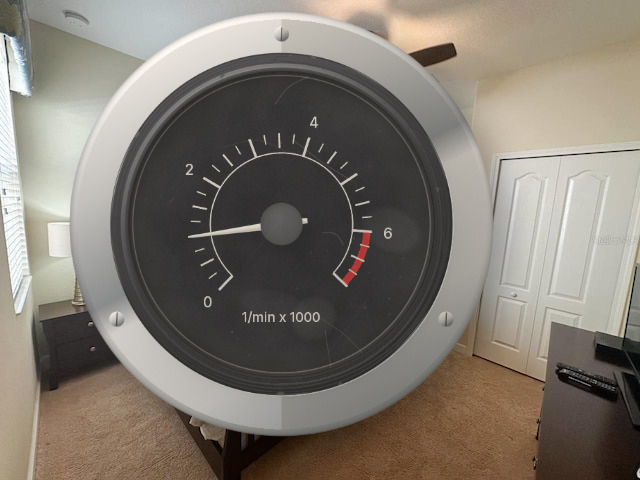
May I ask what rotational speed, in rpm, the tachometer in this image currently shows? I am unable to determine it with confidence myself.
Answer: 1000 rpm
